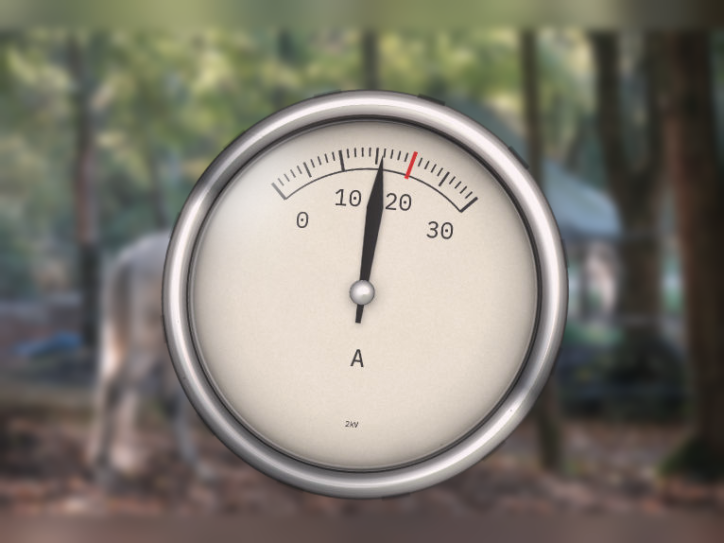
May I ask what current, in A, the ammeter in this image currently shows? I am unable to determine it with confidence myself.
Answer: 16 A
